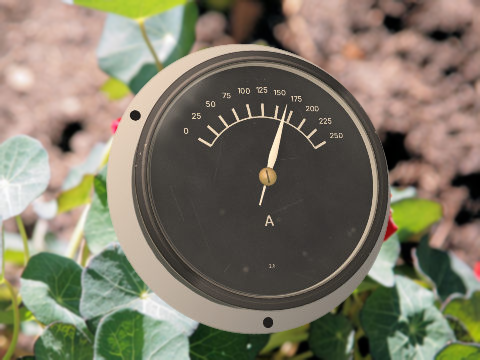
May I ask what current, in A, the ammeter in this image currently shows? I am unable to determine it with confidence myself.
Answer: 162.5 A
